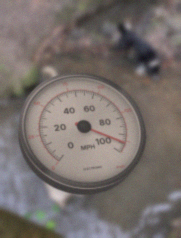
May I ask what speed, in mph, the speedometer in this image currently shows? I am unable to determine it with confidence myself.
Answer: 95 mph
